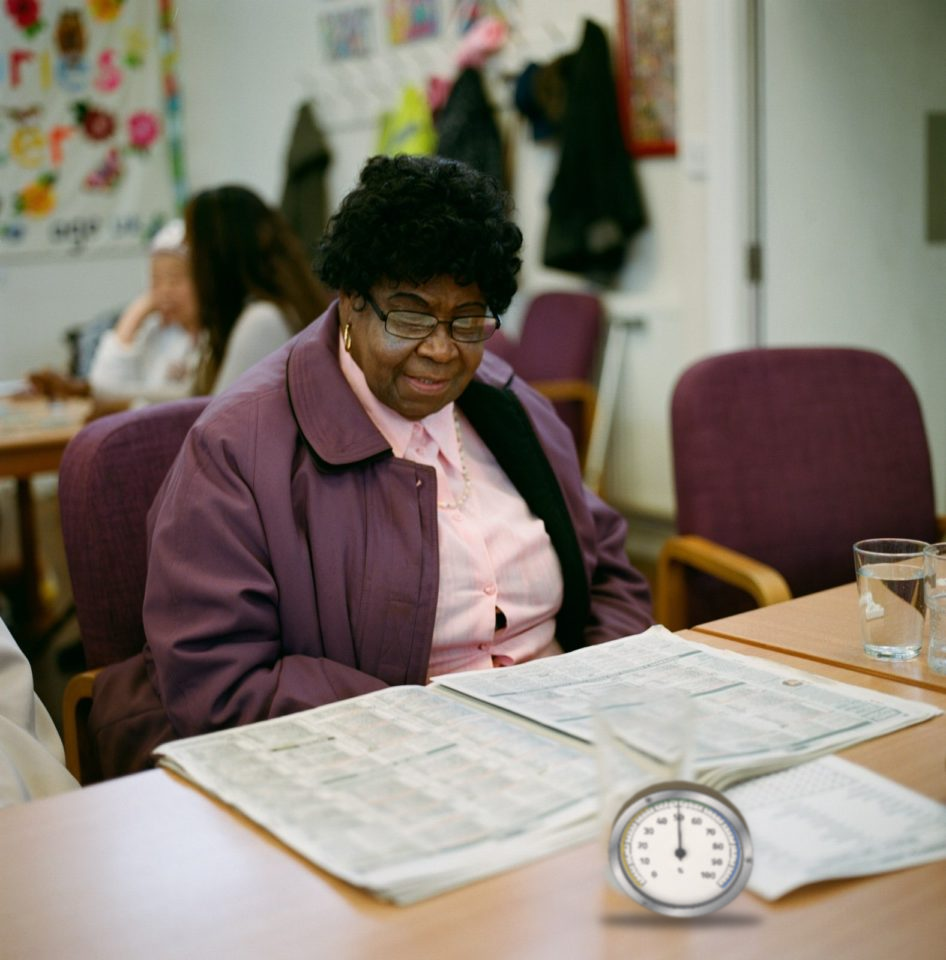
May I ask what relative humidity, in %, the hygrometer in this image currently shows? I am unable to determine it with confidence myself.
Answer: 50 %
